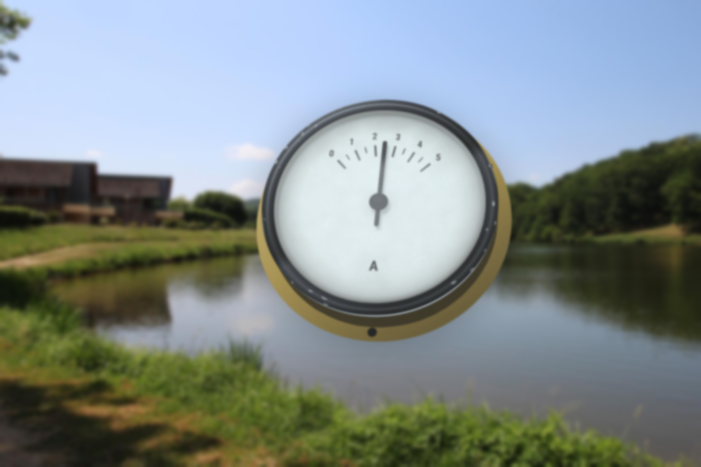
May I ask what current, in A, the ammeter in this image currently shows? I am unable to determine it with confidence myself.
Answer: 2.5 A
